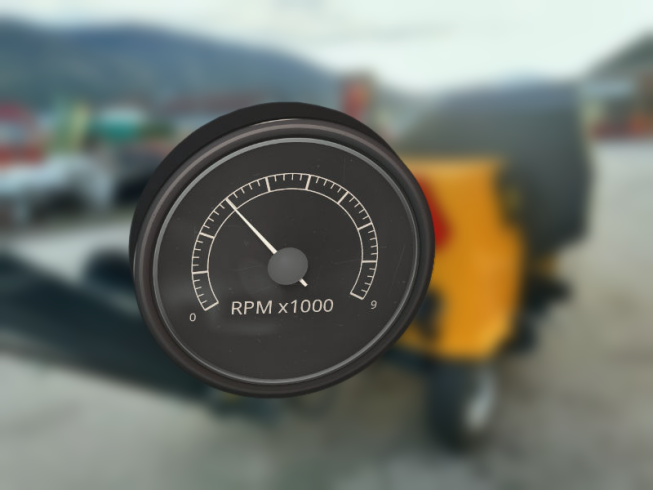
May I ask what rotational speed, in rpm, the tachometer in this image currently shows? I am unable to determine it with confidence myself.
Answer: 3000 rpm
